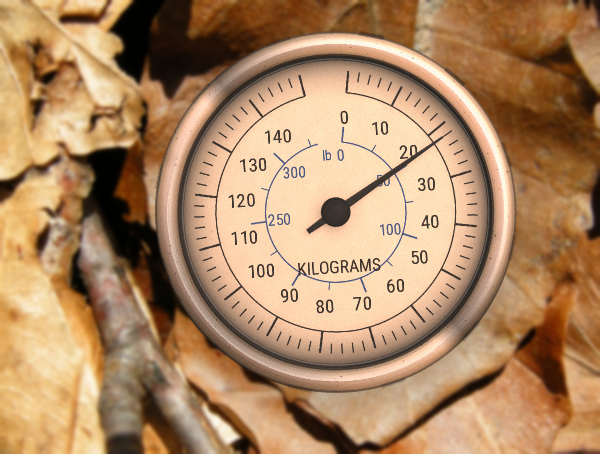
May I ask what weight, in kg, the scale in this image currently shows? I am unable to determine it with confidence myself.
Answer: 22 kg
